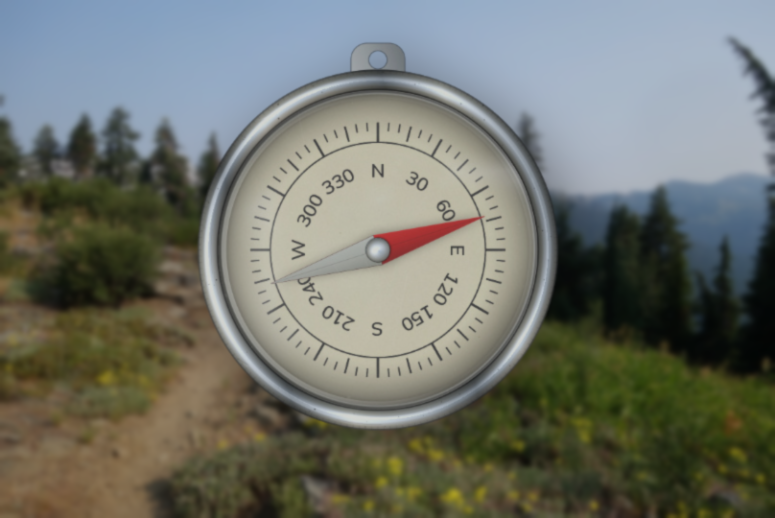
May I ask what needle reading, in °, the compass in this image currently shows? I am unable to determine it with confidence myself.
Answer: 72.5 °
